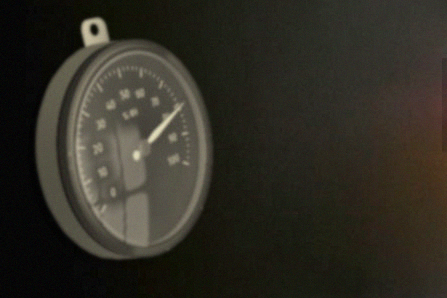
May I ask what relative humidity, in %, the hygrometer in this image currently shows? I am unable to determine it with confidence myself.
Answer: 80 %
